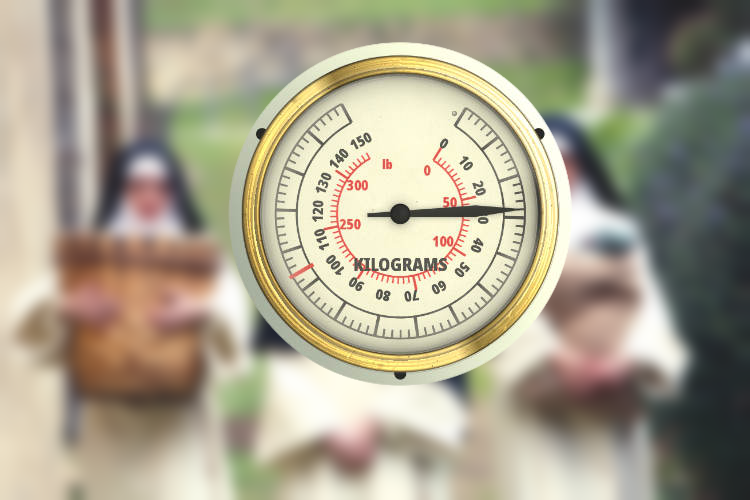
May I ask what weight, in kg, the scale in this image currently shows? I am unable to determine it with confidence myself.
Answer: 28 kg
